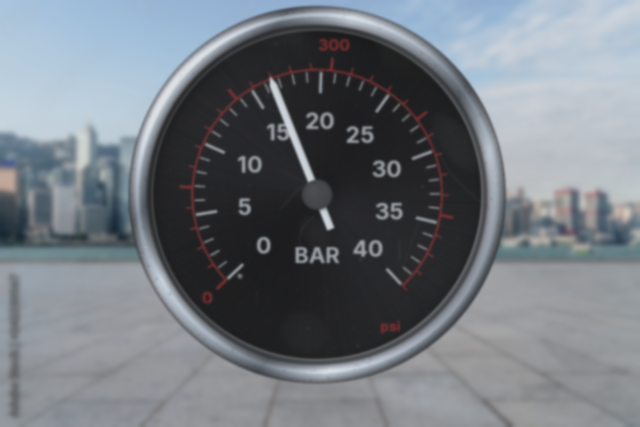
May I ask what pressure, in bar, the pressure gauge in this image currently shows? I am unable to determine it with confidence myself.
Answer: 16.5 bar
